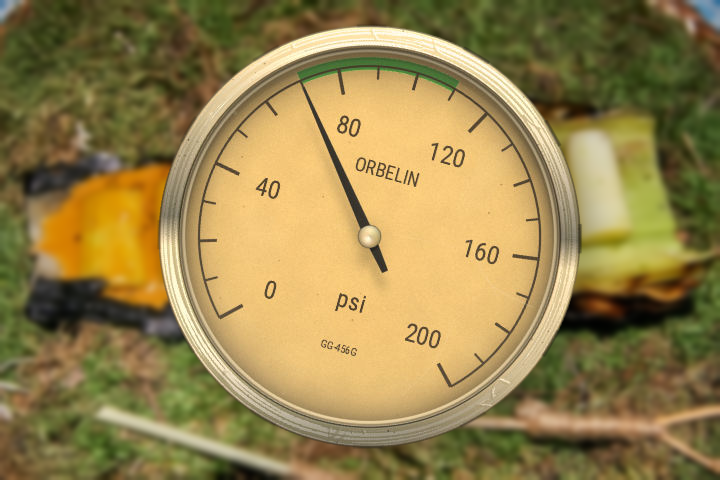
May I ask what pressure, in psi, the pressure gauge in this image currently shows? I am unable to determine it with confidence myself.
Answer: 70 psi
